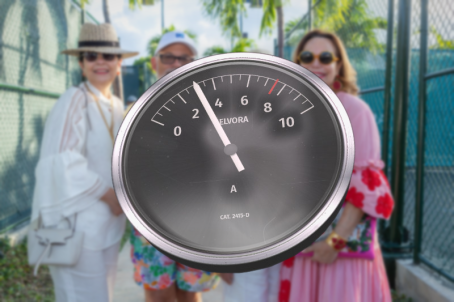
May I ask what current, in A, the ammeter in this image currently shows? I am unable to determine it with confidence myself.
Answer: 3 A
